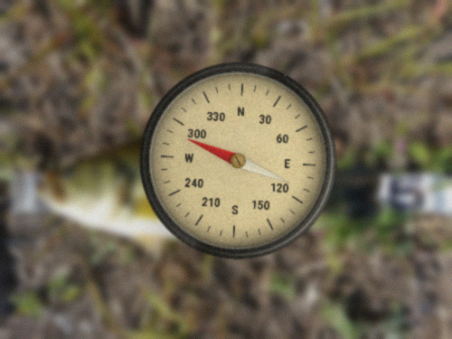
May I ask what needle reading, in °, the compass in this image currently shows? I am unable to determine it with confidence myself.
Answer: 290 °
